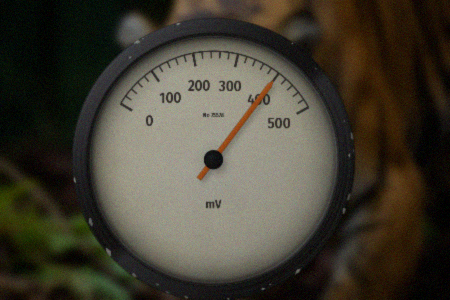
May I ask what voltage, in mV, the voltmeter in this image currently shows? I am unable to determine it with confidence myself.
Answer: 400 mV
